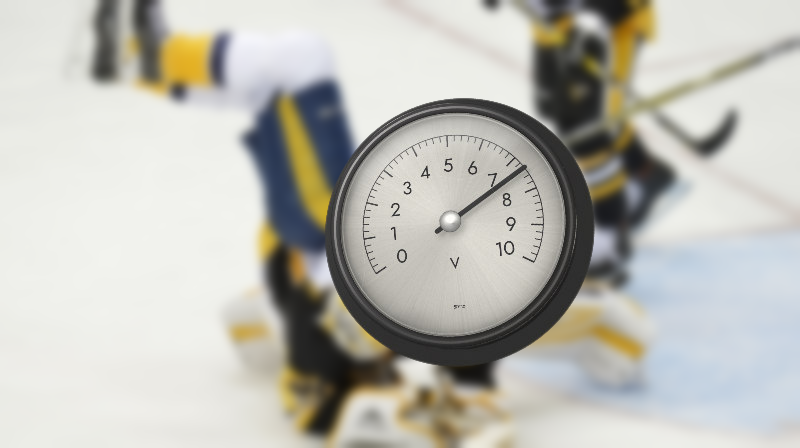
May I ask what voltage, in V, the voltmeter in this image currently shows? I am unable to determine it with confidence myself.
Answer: 7.4 V
